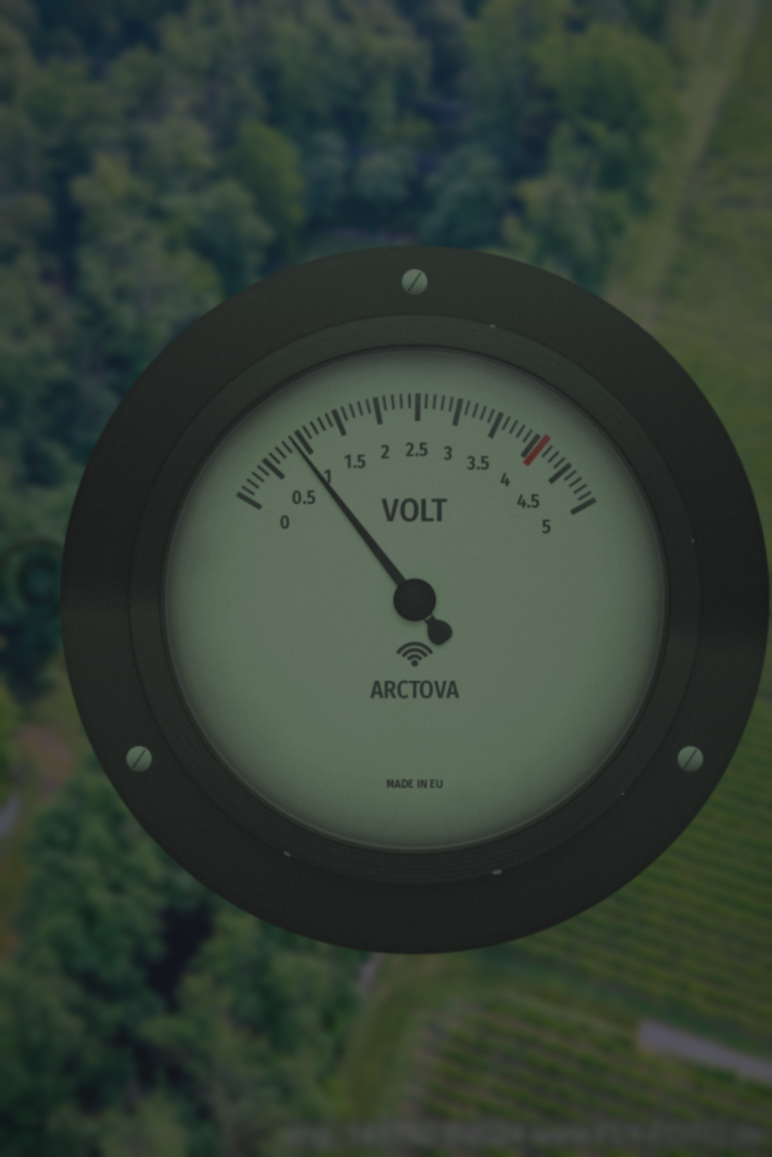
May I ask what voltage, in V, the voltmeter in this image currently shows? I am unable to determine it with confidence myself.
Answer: 0.9 V
